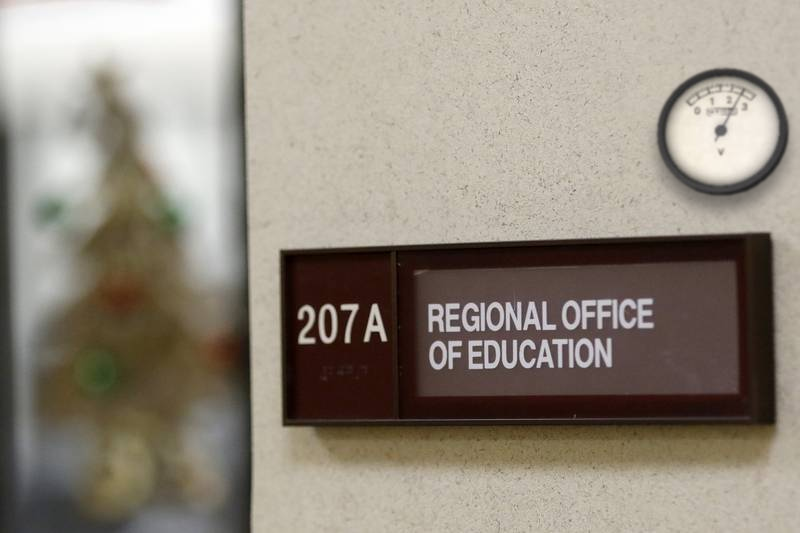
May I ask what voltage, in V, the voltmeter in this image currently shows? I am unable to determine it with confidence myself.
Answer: 2.5 V
